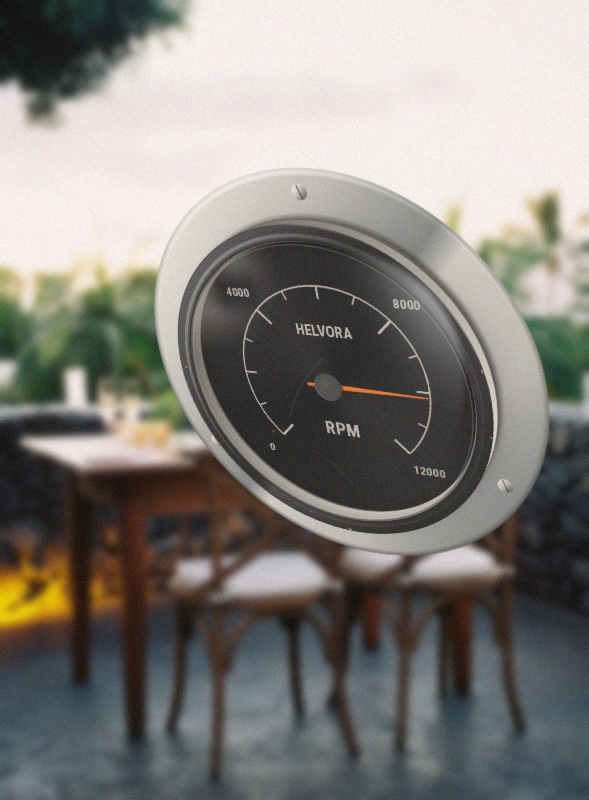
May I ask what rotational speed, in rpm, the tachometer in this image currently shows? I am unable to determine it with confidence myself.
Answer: 10000 rpm
